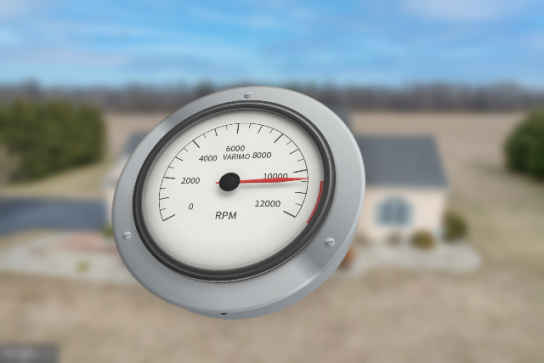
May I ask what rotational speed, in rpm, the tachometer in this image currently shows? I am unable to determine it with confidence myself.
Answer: 10500 rpm
